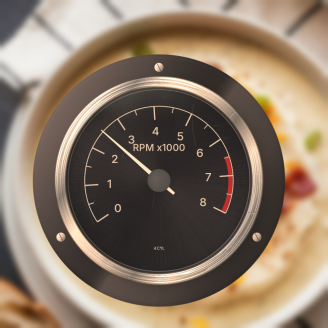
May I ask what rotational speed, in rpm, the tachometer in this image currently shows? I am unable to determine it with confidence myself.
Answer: 2500 rpm
